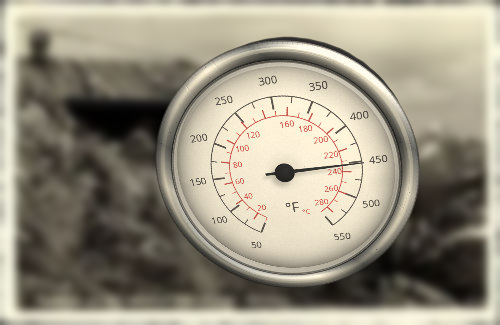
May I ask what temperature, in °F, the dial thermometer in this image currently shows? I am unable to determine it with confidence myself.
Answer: 450 °F
